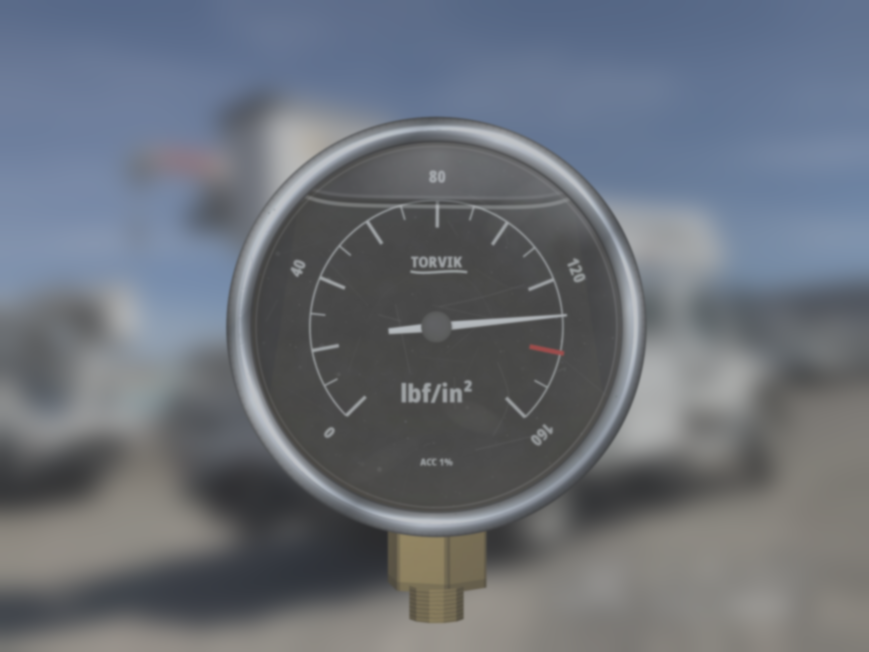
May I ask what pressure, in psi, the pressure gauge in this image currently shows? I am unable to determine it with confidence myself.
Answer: 130 psi
